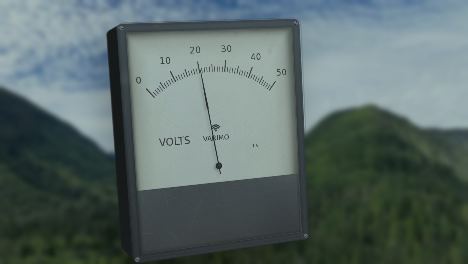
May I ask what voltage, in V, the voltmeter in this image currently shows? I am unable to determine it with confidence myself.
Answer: 20 V
